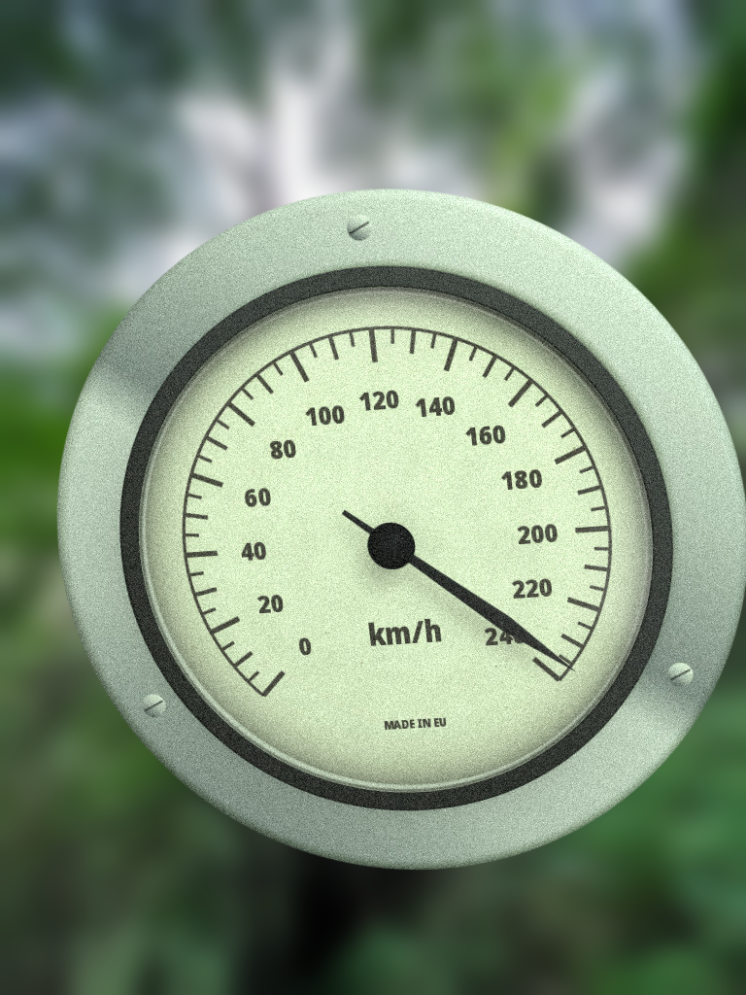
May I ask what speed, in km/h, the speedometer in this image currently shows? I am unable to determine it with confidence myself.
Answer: 235 km/h
